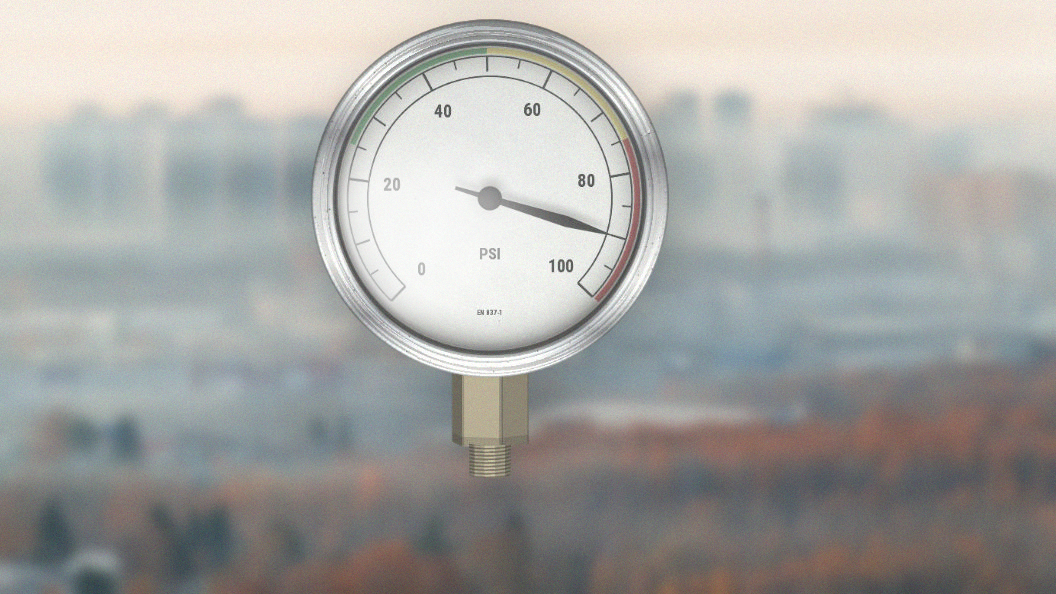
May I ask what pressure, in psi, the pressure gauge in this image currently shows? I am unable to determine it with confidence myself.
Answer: 90 psi
